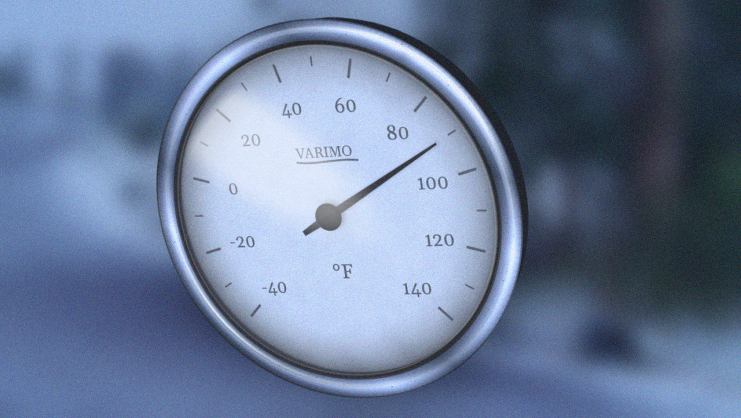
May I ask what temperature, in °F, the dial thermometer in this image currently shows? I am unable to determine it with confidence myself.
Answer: 90 °F
